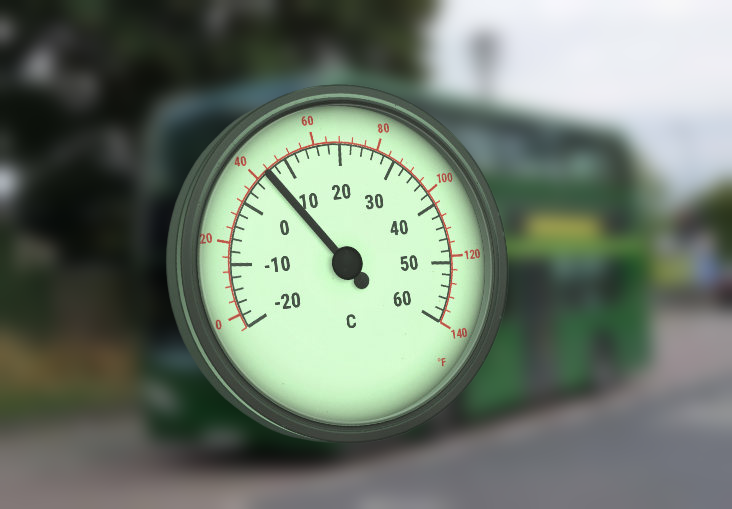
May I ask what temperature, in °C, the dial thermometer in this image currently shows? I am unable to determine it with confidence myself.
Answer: 6 °C
